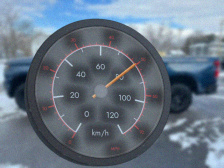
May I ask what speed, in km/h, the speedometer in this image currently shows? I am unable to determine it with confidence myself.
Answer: 80 km/h
